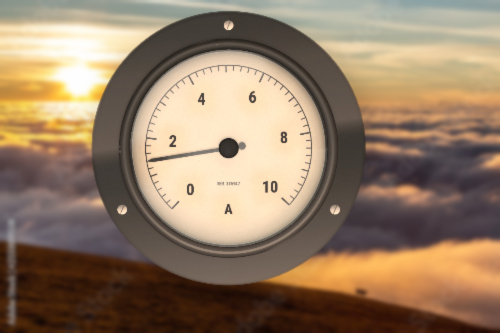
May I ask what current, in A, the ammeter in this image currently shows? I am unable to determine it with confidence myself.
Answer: 1.4 A
